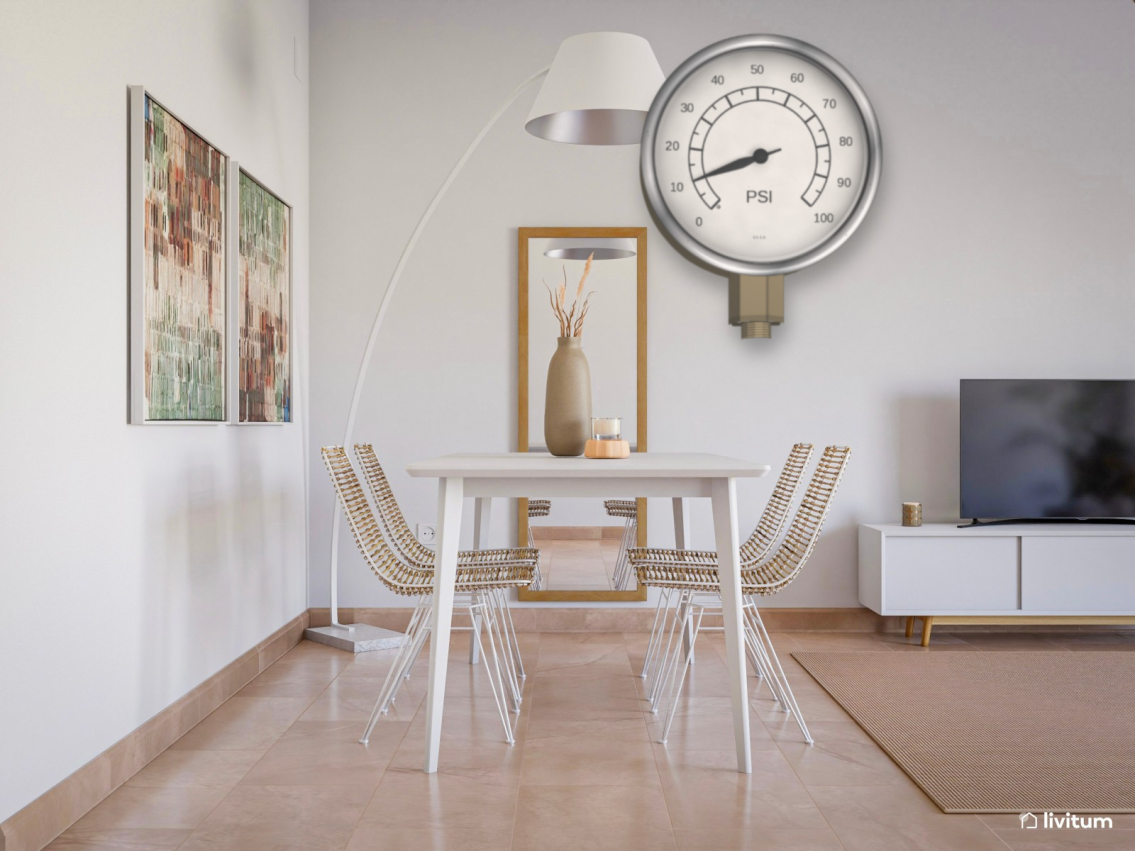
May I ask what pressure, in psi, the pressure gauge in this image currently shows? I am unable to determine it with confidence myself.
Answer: 10 psi
